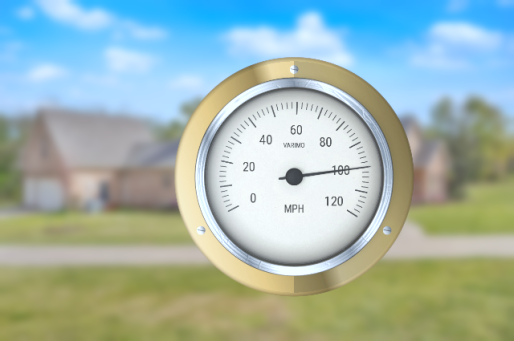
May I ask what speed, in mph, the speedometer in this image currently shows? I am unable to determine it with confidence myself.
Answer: 100 mph
